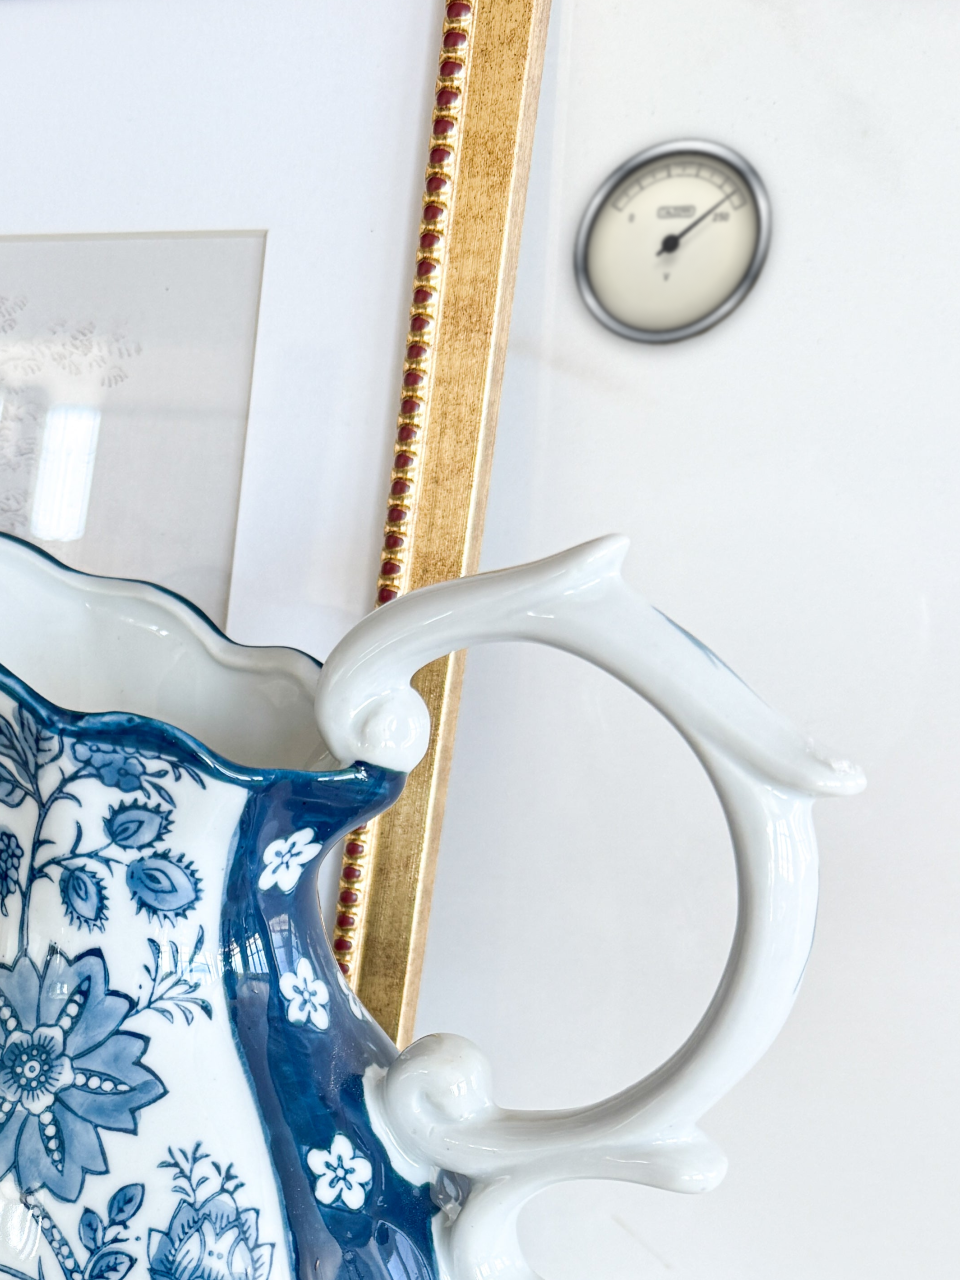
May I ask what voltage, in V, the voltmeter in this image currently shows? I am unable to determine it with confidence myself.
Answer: 225 V
